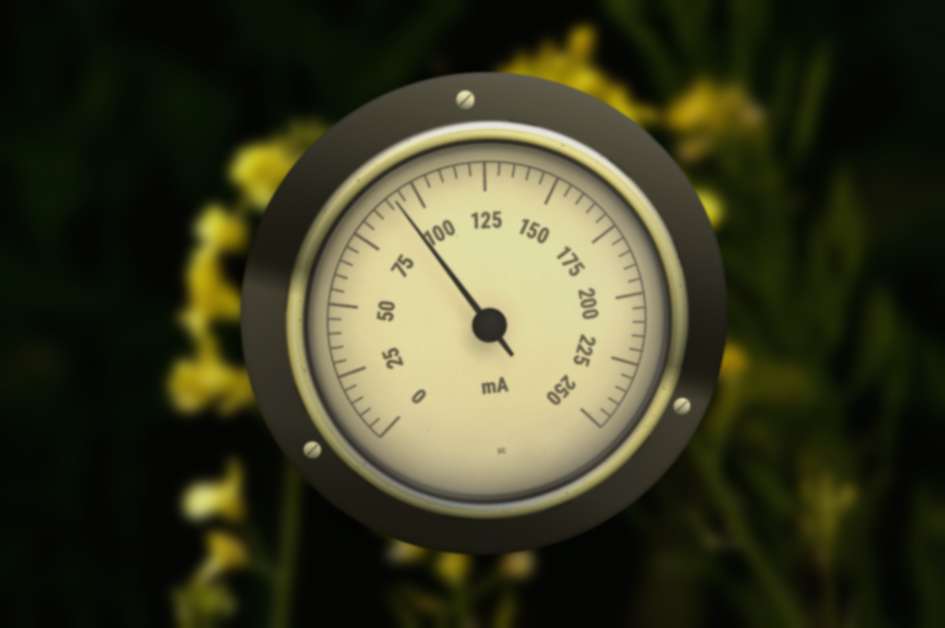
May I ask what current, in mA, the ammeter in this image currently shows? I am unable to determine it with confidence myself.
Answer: 92.5 mA
